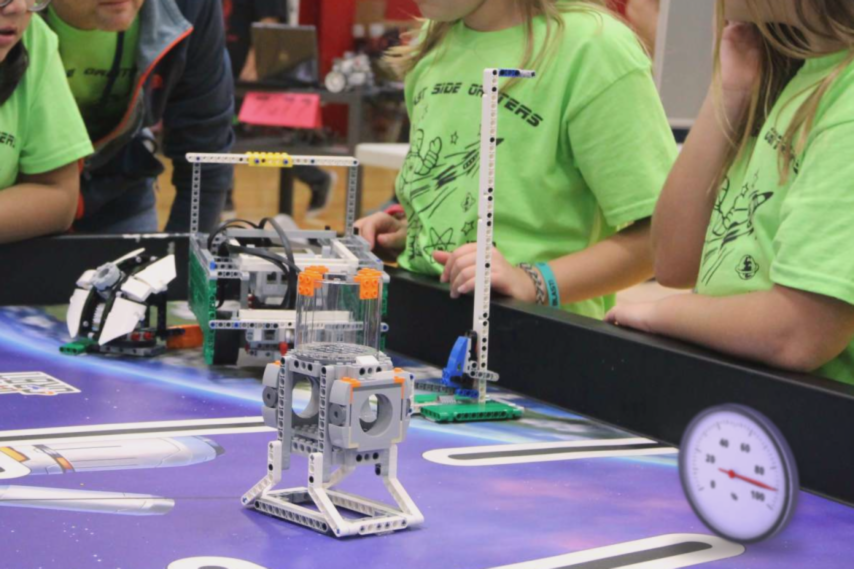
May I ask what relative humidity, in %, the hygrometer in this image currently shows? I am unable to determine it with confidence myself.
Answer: 90 %
